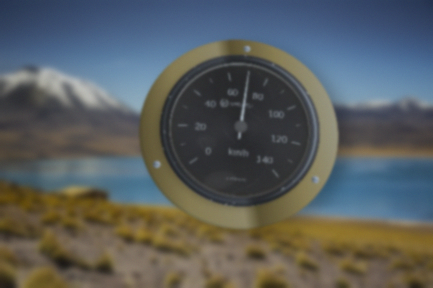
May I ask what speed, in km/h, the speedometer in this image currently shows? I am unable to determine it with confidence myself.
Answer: 70 km/h
